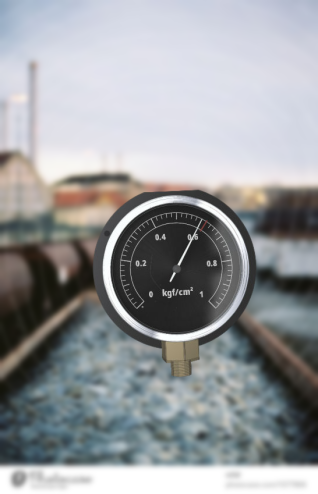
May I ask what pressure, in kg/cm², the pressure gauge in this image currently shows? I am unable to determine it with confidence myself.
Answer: 0.6 kg/cm²
